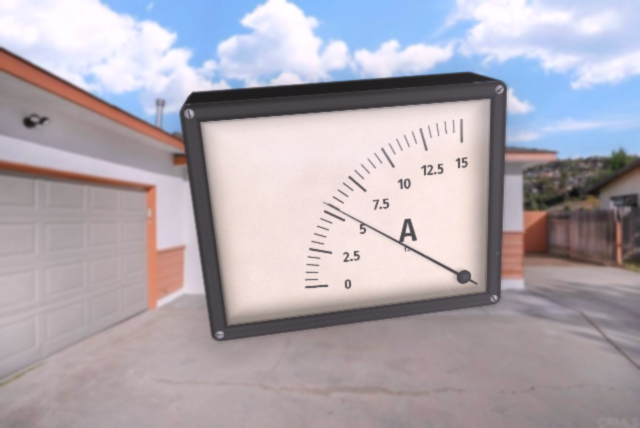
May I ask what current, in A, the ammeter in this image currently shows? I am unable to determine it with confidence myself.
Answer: 5.5 A
